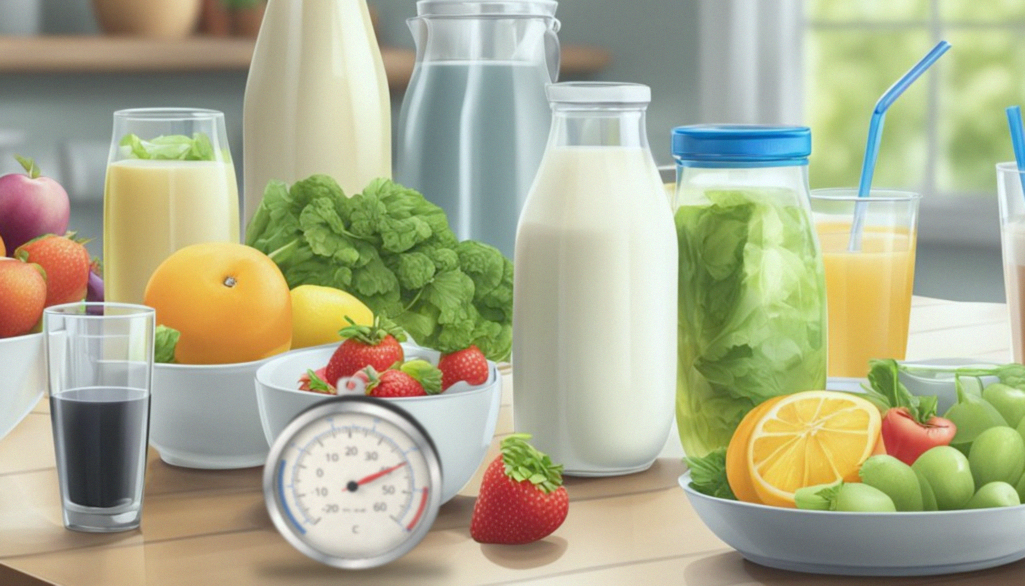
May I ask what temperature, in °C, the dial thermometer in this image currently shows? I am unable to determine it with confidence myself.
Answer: 40 °C
